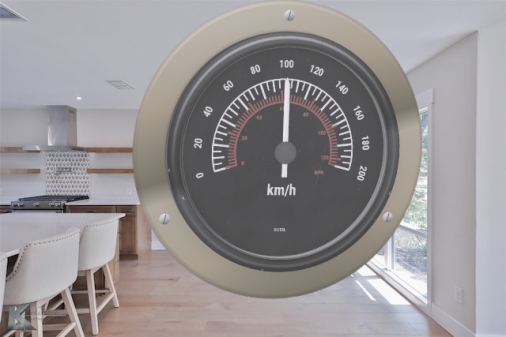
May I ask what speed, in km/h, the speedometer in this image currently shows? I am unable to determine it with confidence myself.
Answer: 100 km/h
